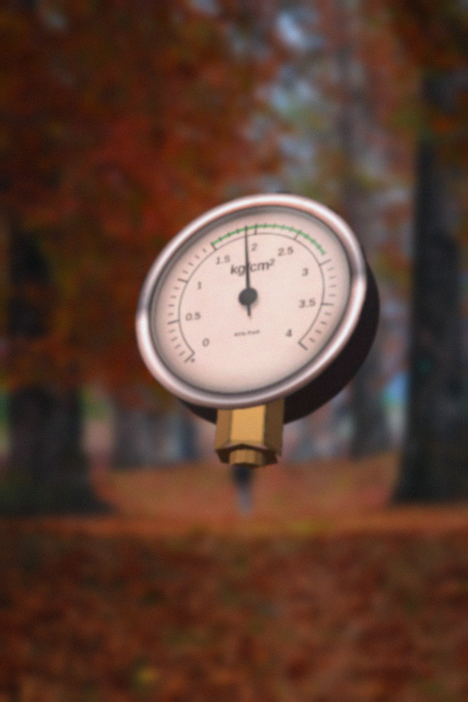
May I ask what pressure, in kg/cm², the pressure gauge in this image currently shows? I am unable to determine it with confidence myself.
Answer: 1.9 kg/cm²
